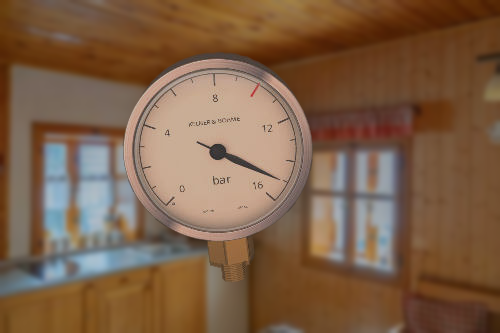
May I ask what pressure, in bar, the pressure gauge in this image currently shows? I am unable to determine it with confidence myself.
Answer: 15 bar
